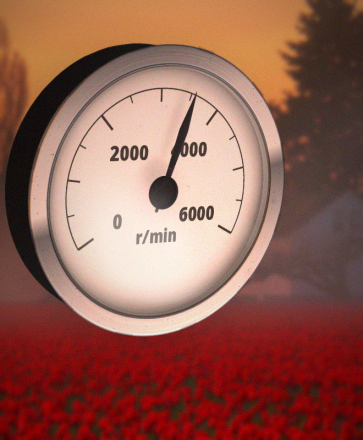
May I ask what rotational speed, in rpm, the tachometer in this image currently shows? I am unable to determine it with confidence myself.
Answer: 3500 rpm
